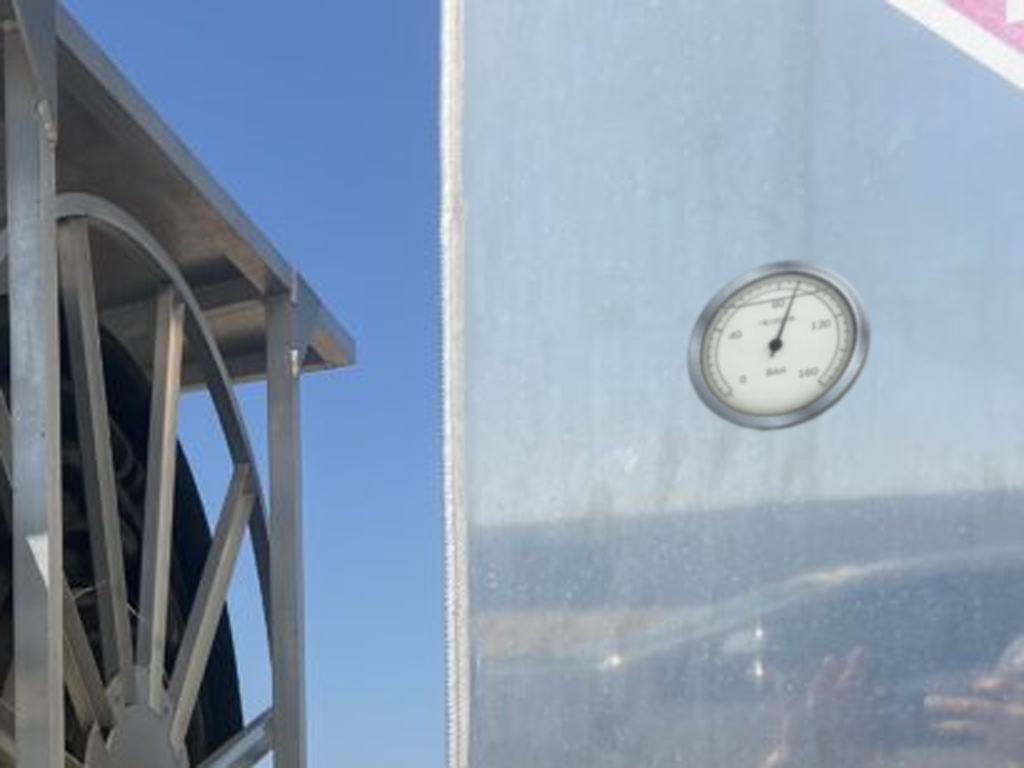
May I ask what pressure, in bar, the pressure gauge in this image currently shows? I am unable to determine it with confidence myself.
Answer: 90 bar
